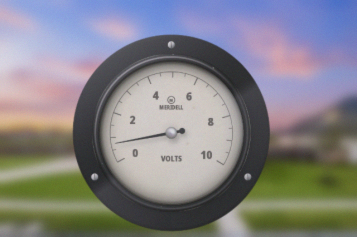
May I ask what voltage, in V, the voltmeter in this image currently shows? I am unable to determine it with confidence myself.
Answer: 0.75 V
